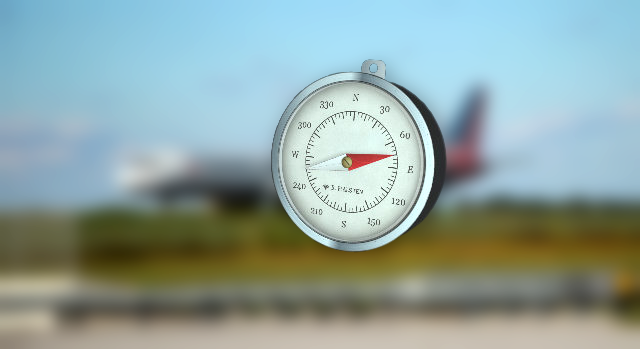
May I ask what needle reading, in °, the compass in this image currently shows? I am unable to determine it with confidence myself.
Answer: 75 °
